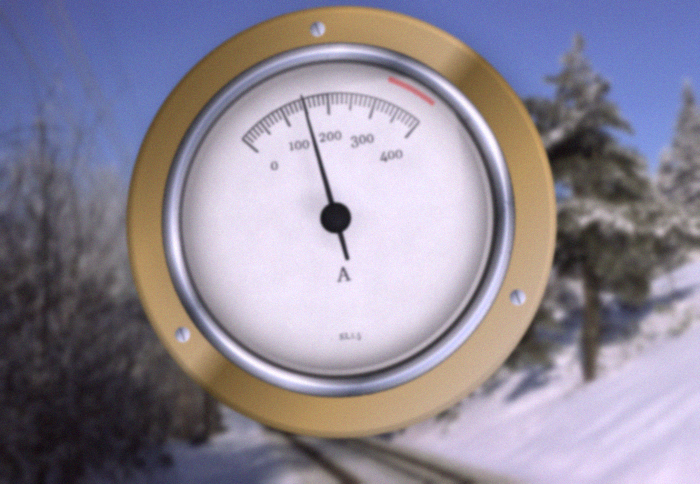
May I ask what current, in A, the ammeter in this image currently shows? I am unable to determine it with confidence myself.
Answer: 150 A
